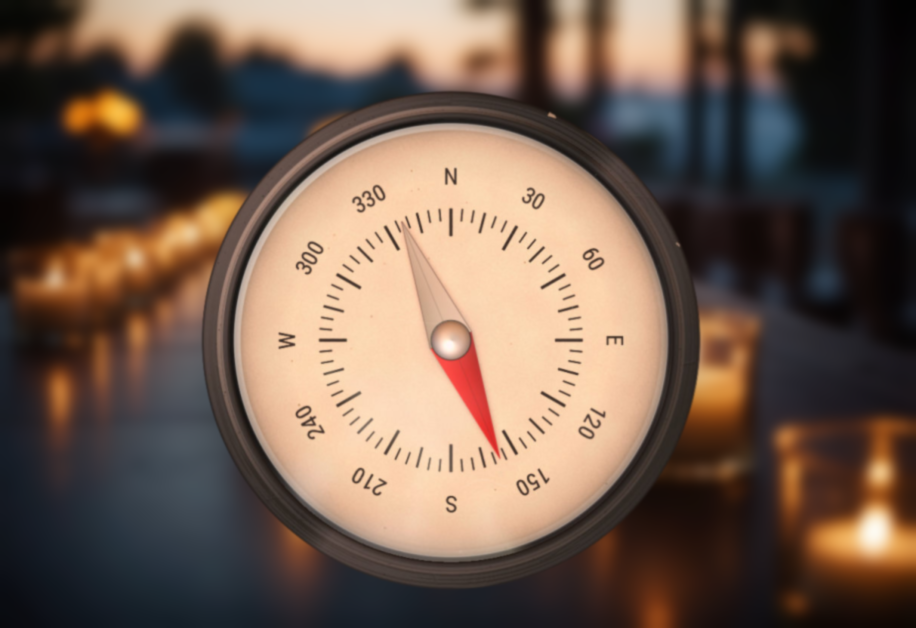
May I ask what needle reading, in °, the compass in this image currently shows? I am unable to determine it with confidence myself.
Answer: 157.5 °
